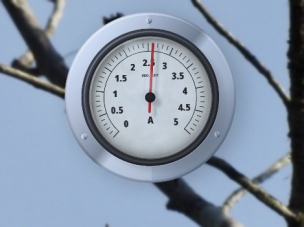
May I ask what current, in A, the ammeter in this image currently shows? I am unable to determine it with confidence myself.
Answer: 2.6 A
